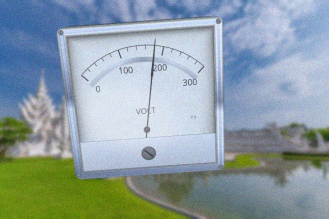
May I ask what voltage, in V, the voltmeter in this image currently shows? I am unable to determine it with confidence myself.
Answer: 180 V
